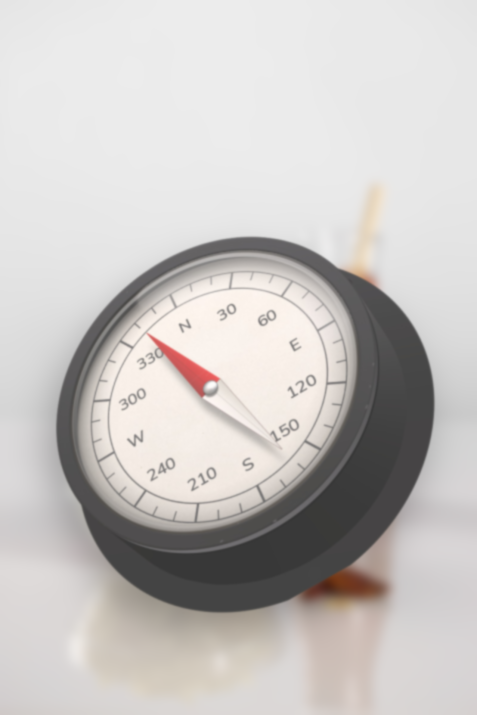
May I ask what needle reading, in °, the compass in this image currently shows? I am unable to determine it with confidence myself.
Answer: 340 °
